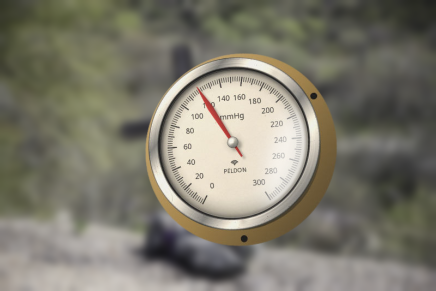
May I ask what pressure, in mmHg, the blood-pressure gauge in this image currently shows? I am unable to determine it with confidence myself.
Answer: 120 mmHg
